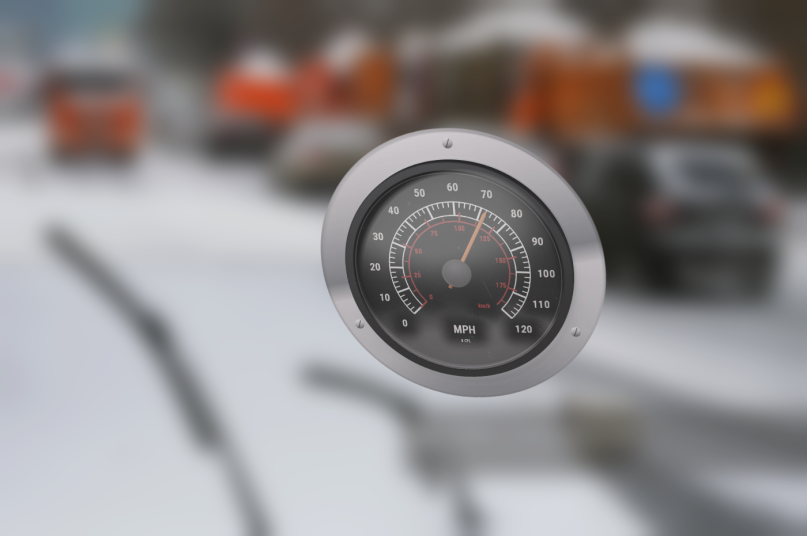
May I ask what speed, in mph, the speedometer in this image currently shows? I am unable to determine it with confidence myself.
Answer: 72 mph
